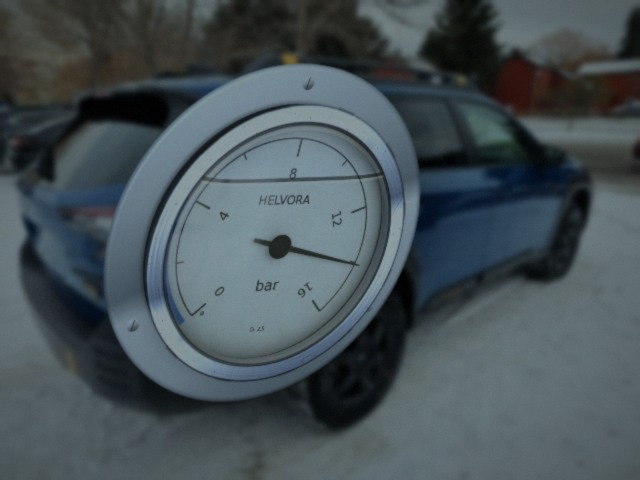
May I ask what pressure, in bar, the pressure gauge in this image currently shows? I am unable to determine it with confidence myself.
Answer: 14 bar
